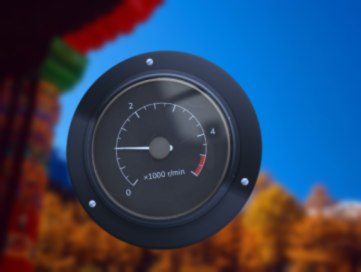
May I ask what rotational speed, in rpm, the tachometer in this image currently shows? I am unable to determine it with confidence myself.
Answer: 1000 rpm
